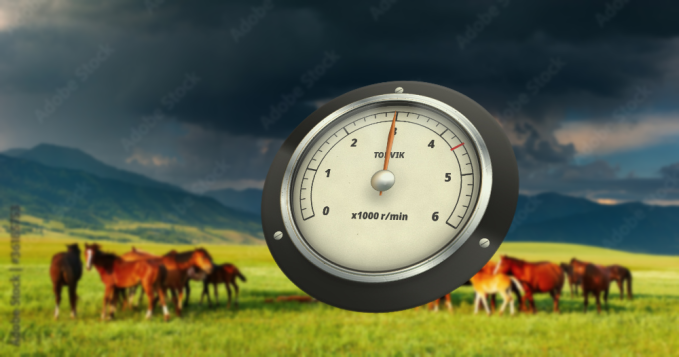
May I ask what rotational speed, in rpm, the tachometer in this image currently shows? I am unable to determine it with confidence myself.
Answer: 3000 rpm
